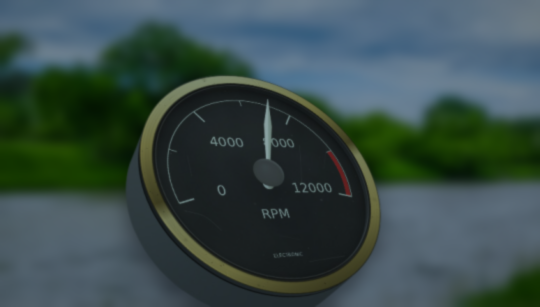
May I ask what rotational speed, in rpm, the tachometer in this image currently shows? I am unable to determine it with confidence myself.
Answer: 7000 rpm
